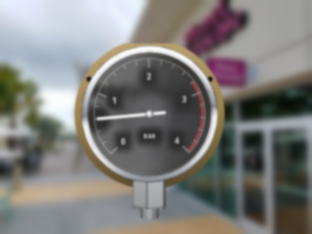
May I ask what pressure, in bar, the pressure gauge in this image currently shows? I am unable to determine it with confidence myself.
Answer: 0.6 bar
